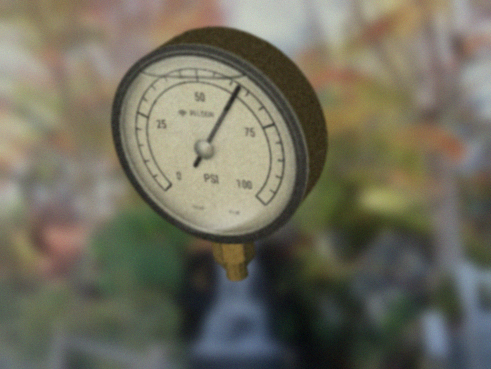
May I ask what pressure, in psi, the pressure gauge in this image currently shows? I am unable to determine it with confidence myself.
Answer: 62.5 psi
